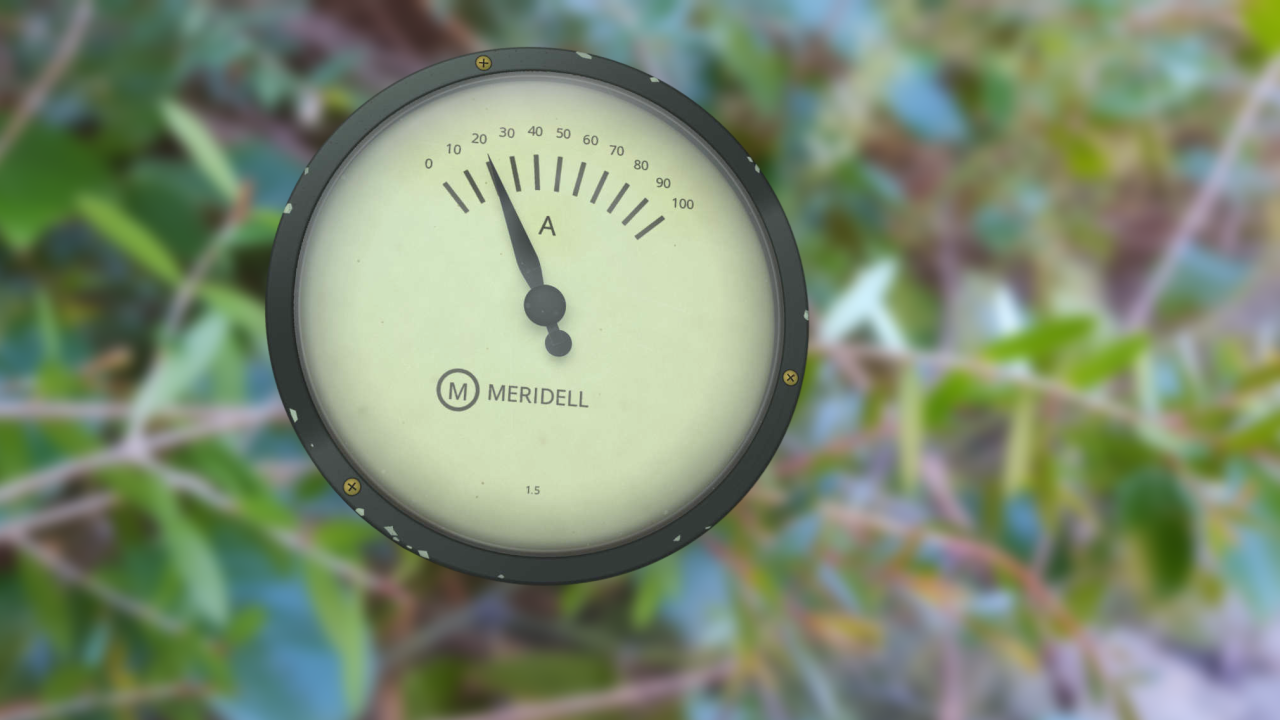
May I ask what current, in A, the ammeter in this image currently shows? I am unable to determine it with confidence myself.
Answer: 20 A
